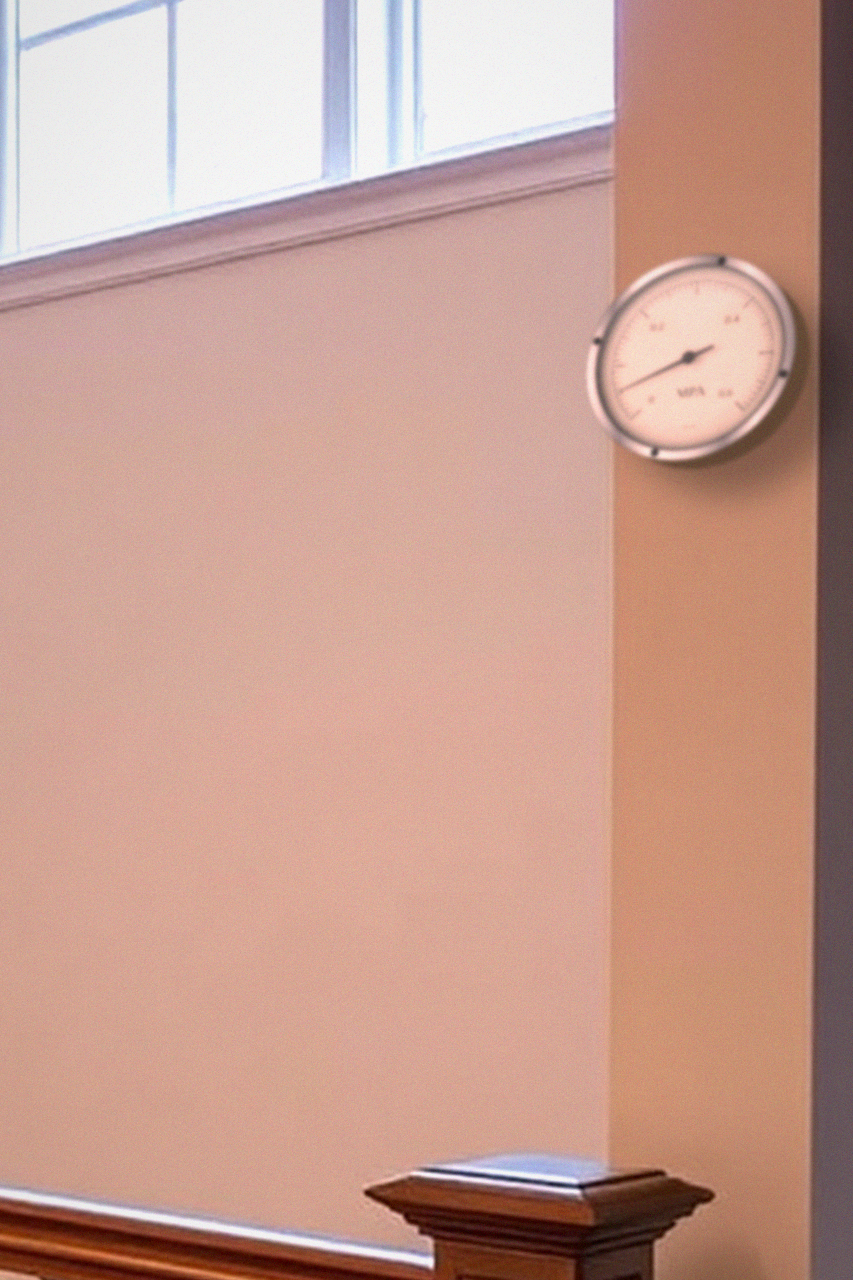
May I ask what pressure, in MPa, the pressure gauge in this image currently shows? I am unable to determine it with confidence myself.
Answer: 0.05 MPa
